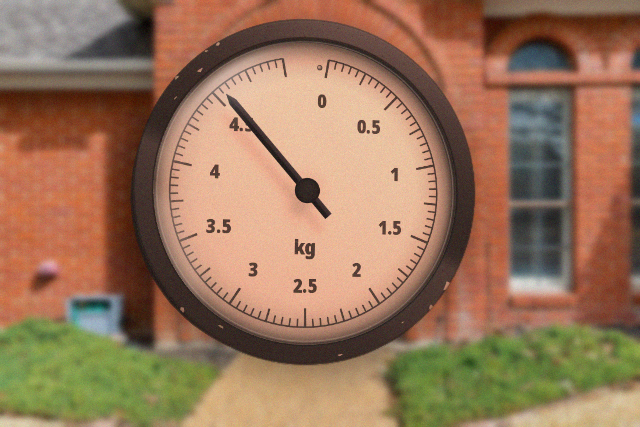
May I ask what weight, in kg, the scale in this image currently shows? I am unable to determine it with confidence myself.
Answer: 4.55 kg
